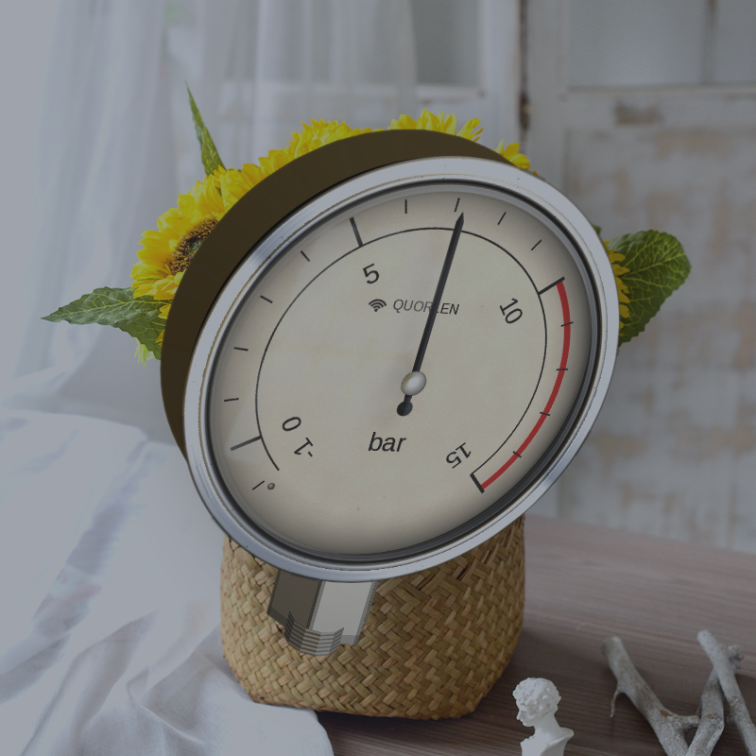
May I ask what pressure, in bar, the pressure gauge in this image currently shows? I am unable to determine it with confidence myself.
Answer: 7 bar
